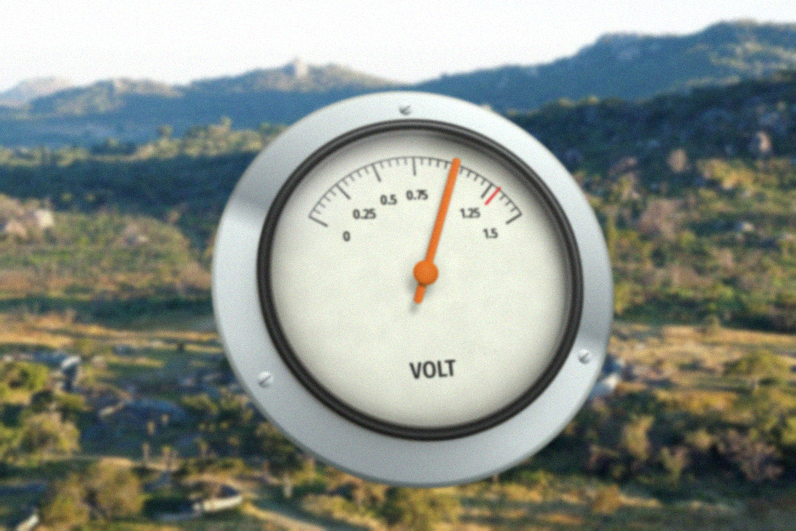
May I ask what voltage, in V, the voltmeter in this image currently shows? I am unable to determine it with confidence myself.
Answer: 1 V
